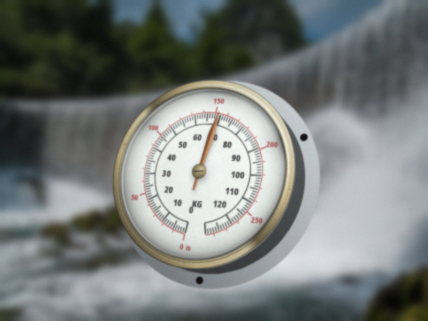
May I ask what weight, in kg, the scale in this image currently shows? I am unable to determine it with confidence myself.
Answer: 70 kg
